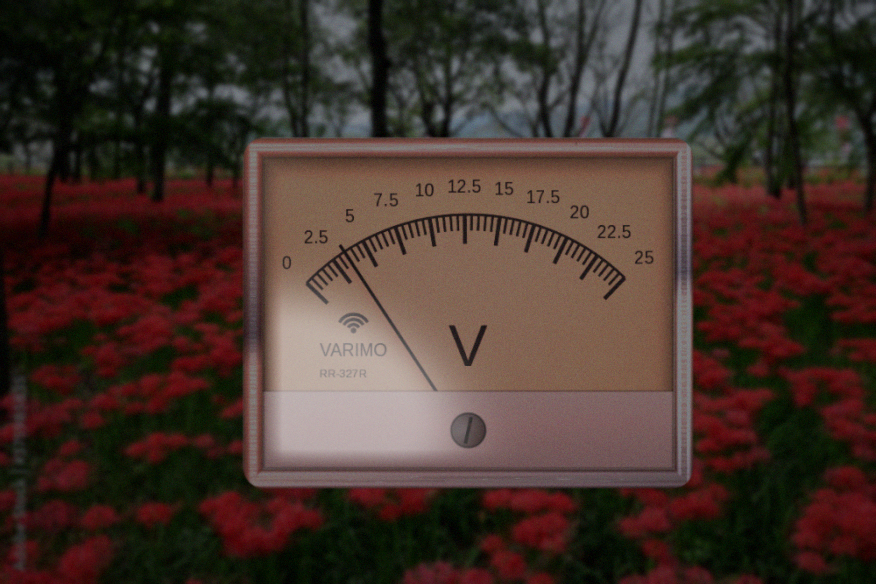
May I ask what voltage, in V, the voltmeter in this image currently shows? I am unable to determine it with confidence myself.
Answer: 3.5 V
